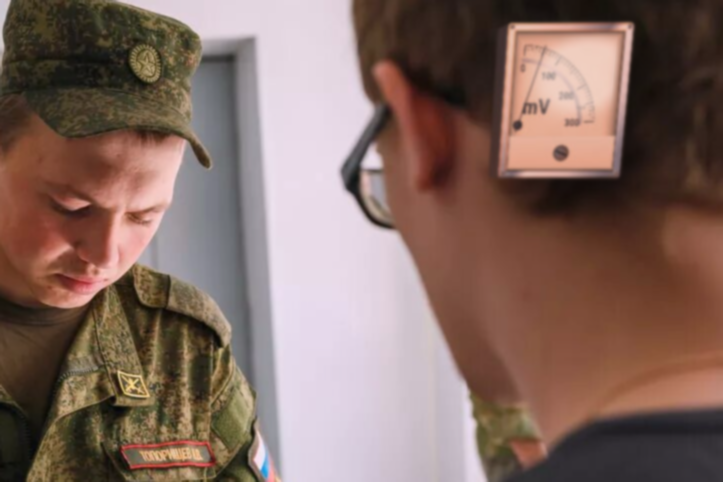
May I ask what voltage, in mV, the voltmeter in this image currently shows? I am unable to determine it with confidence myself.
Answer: 50 mV
